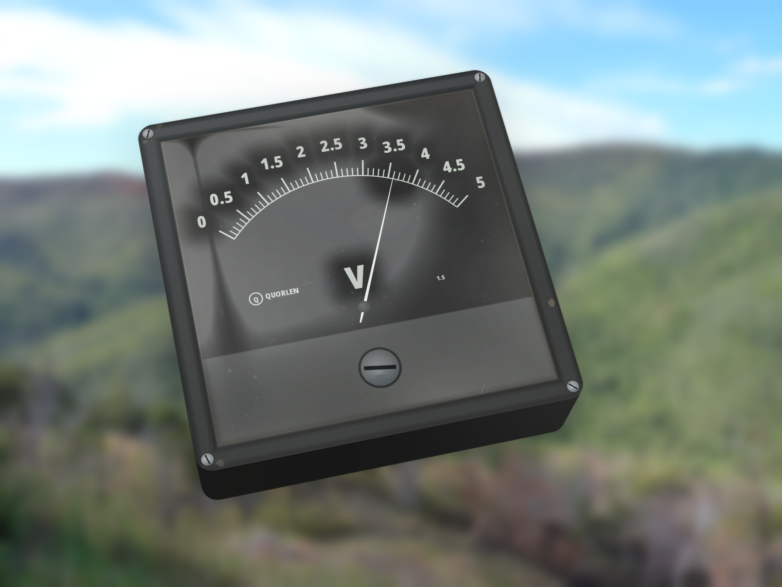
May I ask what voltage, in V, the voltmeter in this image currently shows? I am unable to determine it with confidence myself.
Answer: 3.6 V
